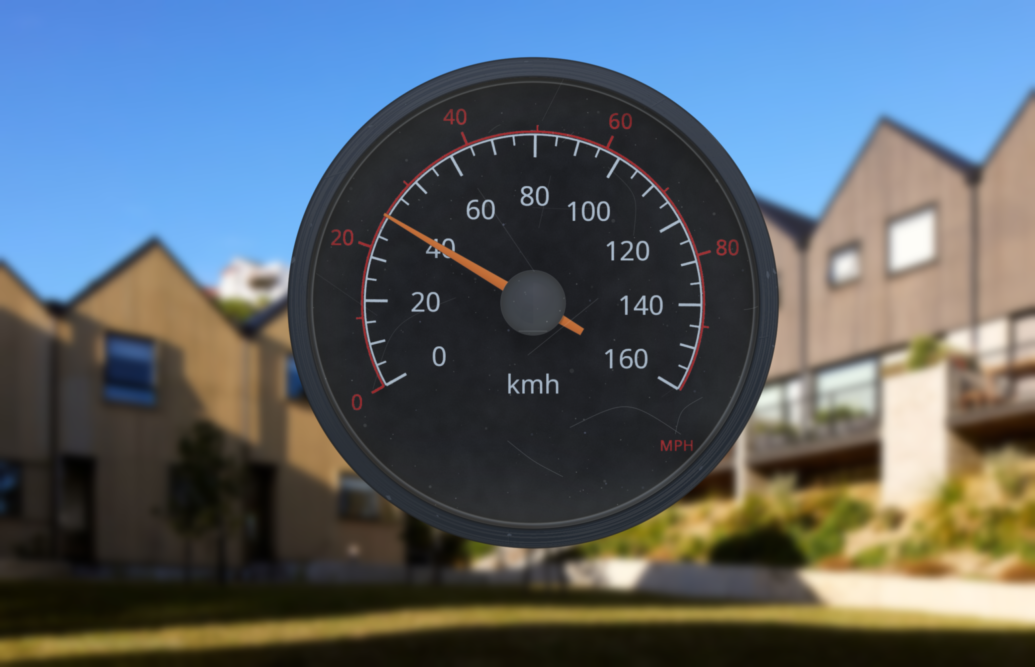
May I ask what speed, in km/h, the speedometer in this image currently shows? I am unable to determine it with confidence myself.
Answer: 40 km/h
